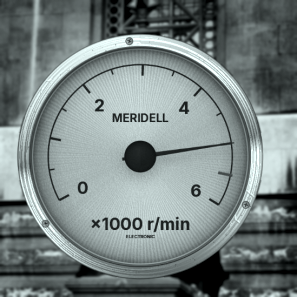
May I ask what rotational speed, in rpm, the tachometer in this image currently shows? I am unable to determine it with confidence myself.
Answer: 5000 rpm
